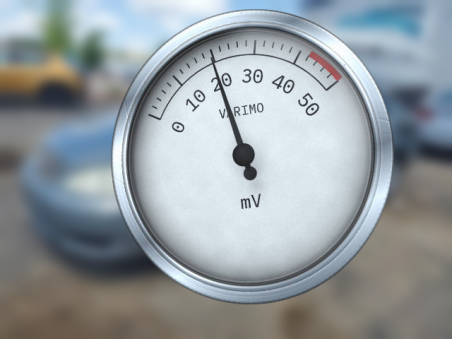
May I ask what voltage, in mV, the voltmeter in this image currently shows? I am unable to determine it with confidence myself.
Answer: 20 mV
